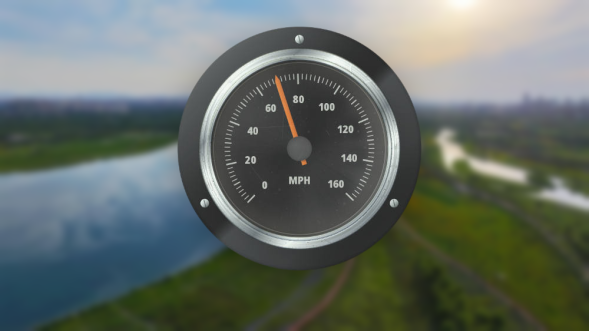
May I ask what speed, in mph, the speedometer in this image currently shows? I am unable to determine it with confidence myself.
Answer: 70 mph
